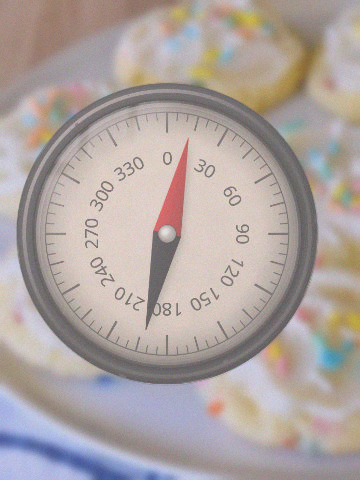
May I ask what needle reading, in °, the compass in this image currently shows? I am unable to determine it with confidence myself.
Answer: 12.5 °
